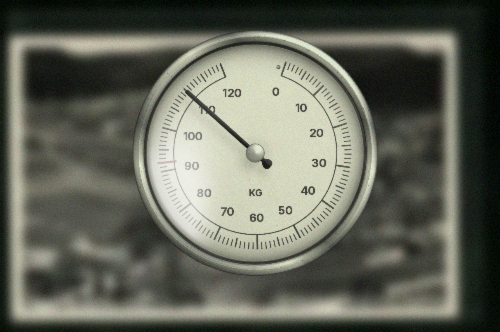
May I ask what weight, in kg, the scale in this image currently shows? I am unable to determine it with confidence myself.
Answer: 110 kg
